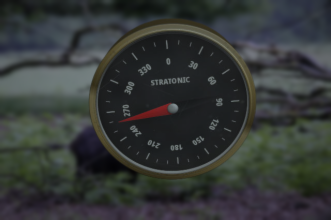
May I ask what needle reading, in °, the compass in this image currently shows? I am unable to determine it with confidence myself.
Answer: 260 °
